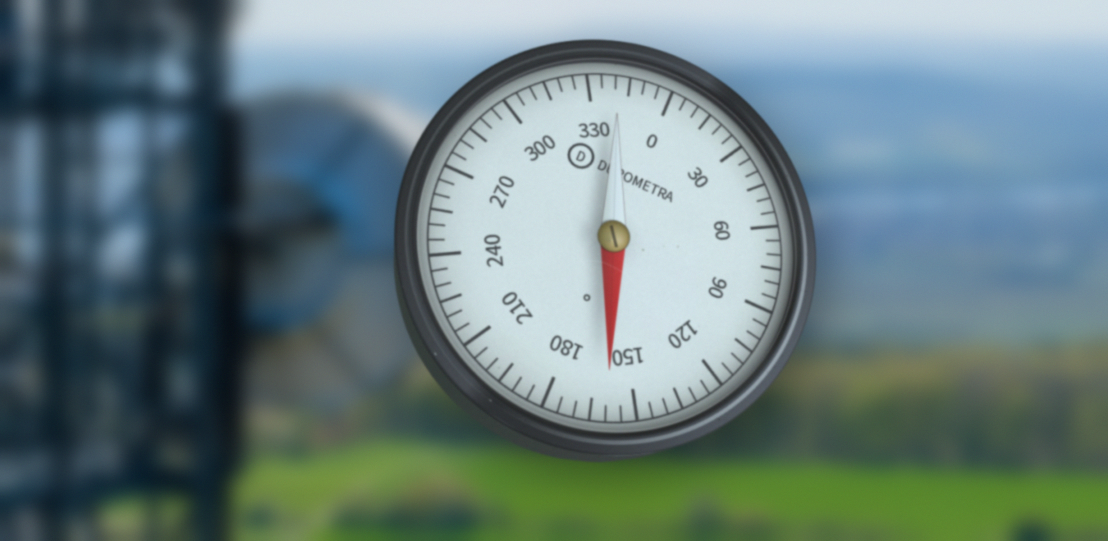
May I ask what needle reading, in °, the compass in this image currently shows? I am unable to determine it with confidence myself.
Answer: 160 °
